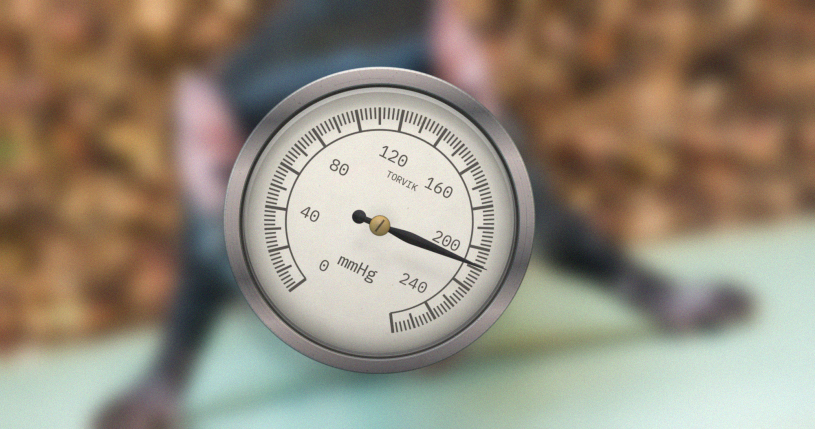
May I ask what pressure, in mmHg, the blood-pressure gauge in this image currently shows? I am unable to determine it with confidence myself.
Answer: 208 mmHg
